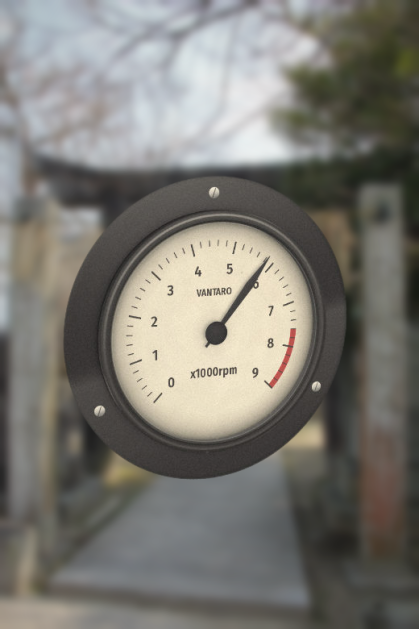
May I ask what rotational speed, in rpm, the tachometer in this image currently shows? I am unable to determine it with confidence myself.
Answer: 5800 rpm
